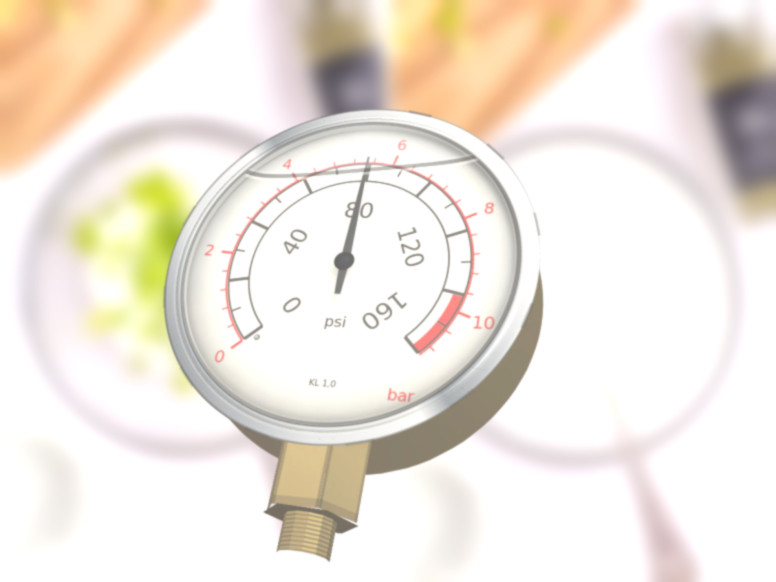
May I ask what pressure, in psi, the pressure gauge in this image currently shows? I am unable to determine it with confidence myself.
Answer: 80 psi
